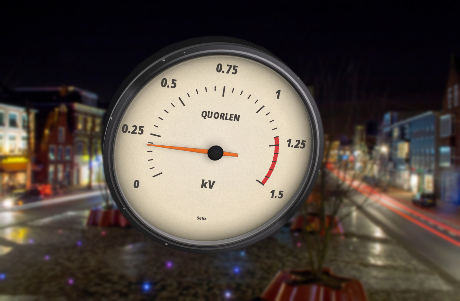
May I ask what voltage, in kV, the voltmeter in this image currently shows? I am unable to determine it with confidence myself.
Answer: 0.2 kV
